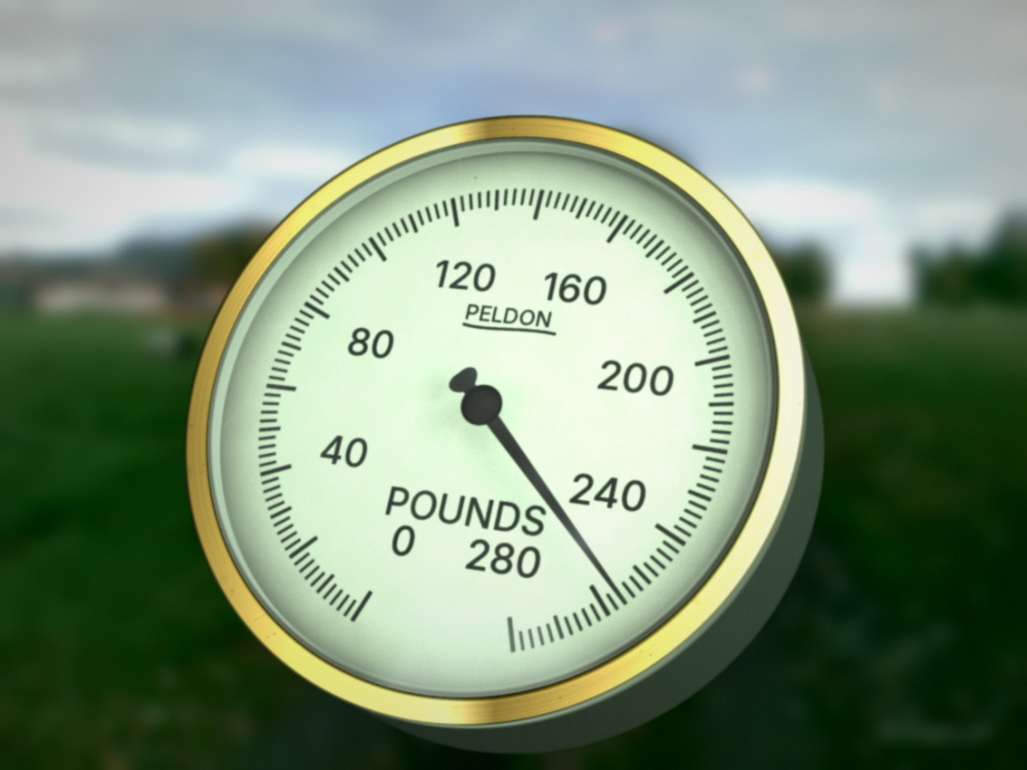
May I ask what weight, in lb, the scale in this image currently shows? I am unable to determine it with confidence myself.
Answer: 256 lb
